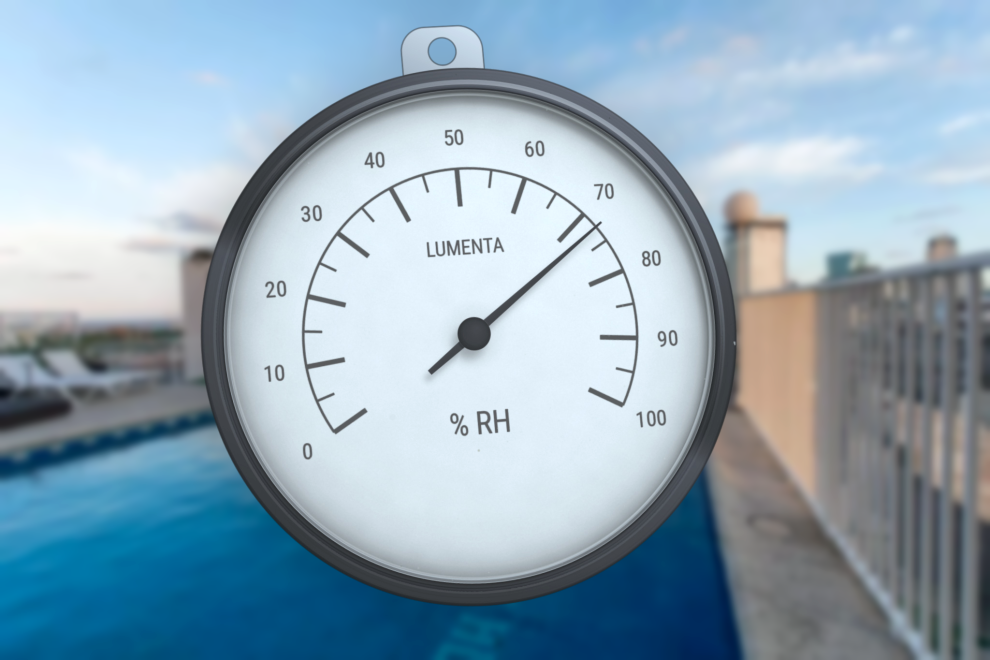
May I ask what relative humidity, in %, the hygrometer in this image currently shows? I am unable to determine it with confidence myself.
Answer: 72.5 %
